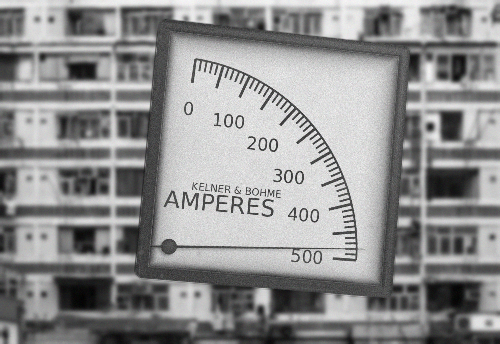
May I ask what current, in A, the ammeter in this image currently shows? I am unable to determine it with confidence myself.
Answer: 480 A
